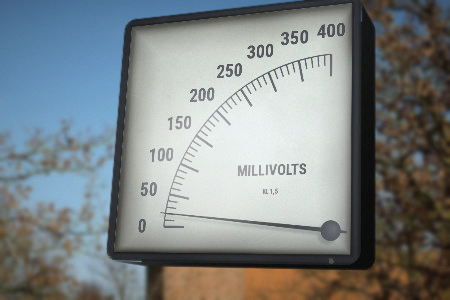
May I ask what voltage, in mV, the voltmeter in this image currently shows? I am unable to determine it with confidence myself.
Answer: 20 mV
